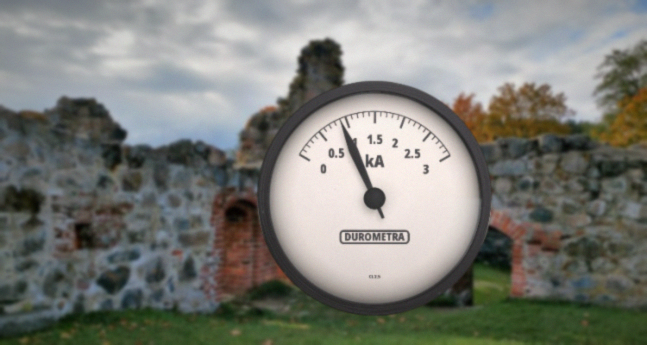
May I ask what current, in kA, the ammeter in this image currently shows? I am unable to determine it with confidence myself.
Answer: 0.9 kA
